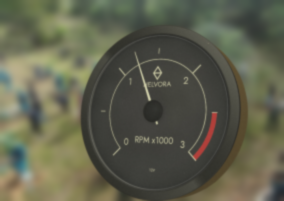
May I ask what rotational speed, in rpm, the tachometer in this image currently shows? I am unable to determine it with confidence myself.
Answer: 1250 rpm
